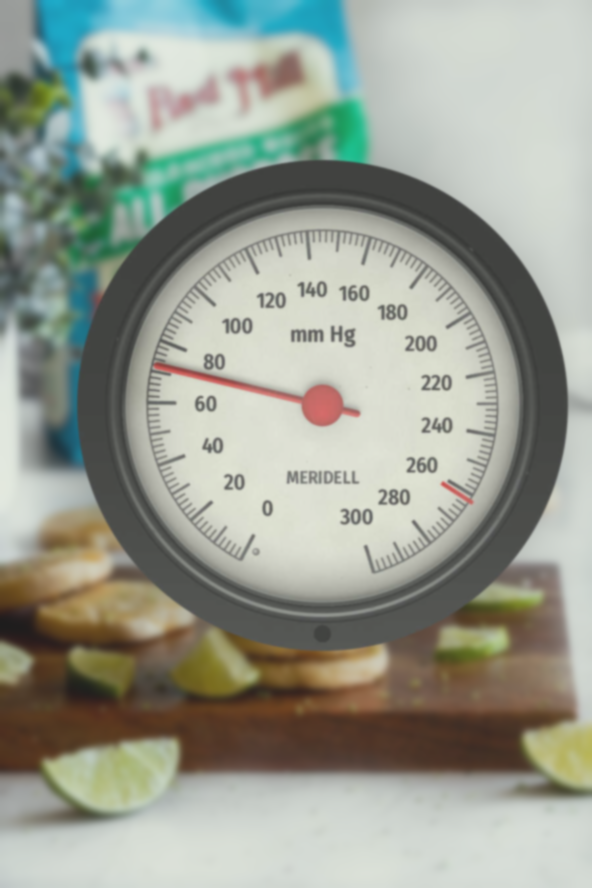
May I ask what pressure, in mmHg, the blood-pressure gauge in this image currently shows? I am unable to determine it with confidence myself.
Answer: 72 mmHg
